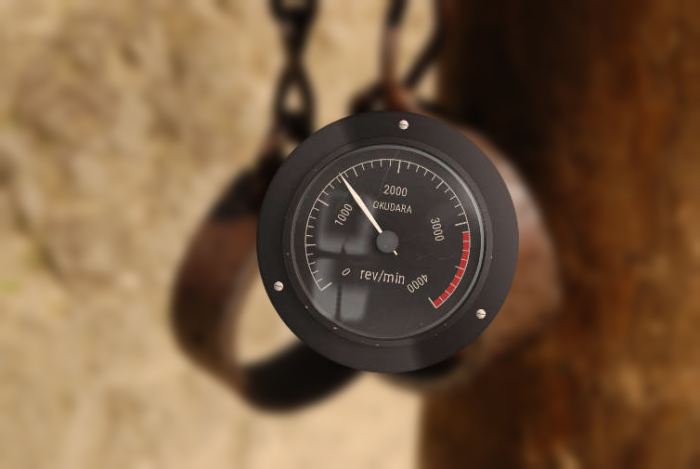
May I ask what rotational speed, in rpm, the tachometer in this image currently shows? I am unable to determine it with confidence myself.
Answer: 1350 rpm
